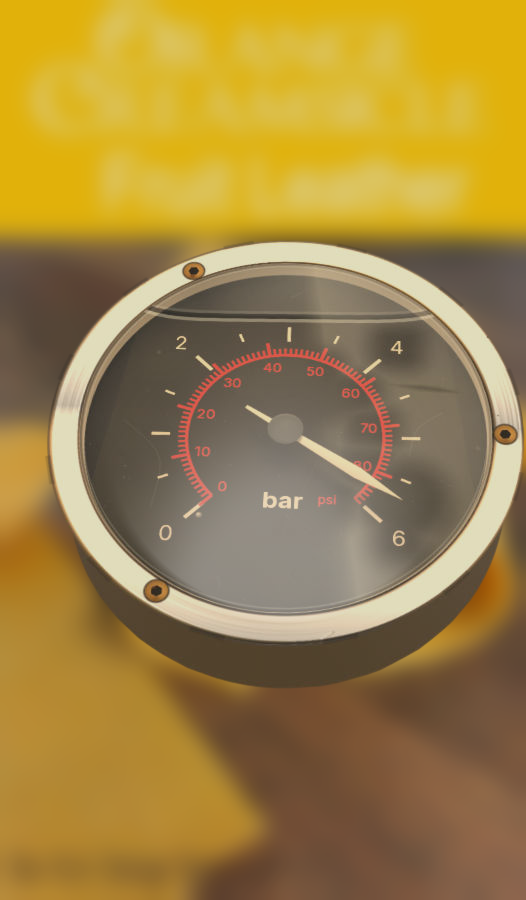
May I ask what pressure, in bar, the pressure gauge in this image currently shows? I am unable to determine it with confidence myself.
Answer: 5.75 bar
